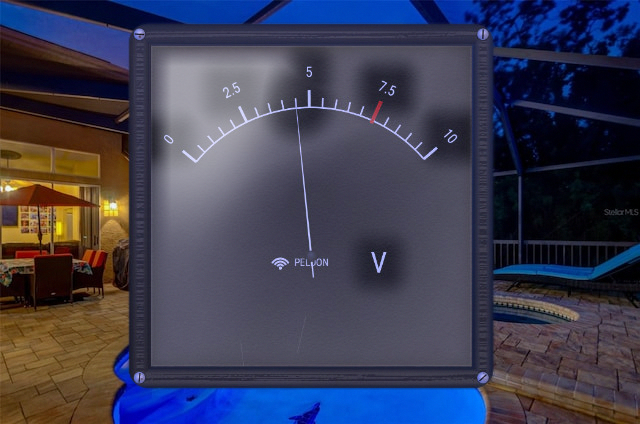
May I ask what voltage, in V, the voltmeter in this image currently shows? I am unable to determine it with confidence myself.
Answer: 4.5 V
